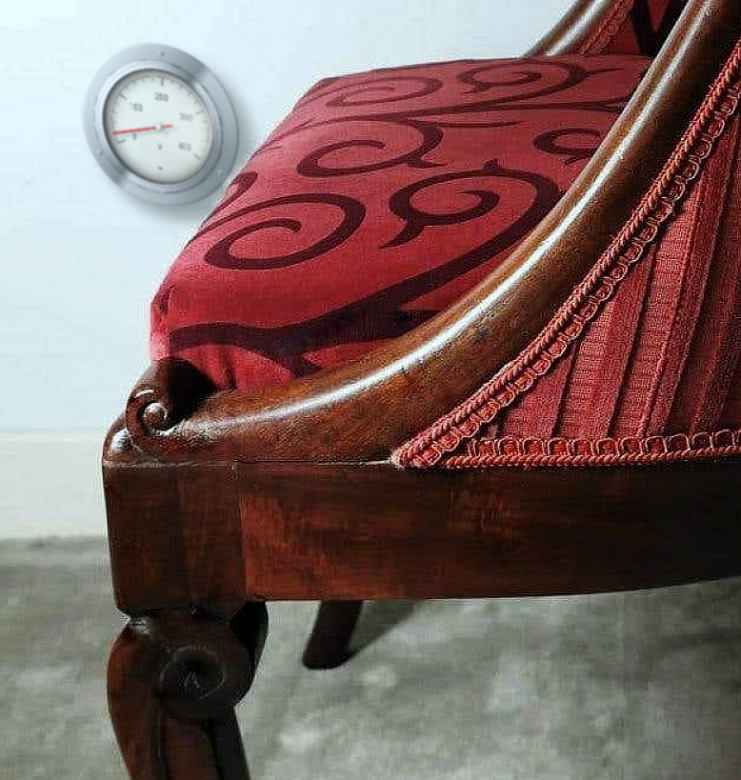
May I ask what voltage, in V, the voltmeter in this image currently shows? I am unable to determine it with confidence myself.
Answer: 20 V
